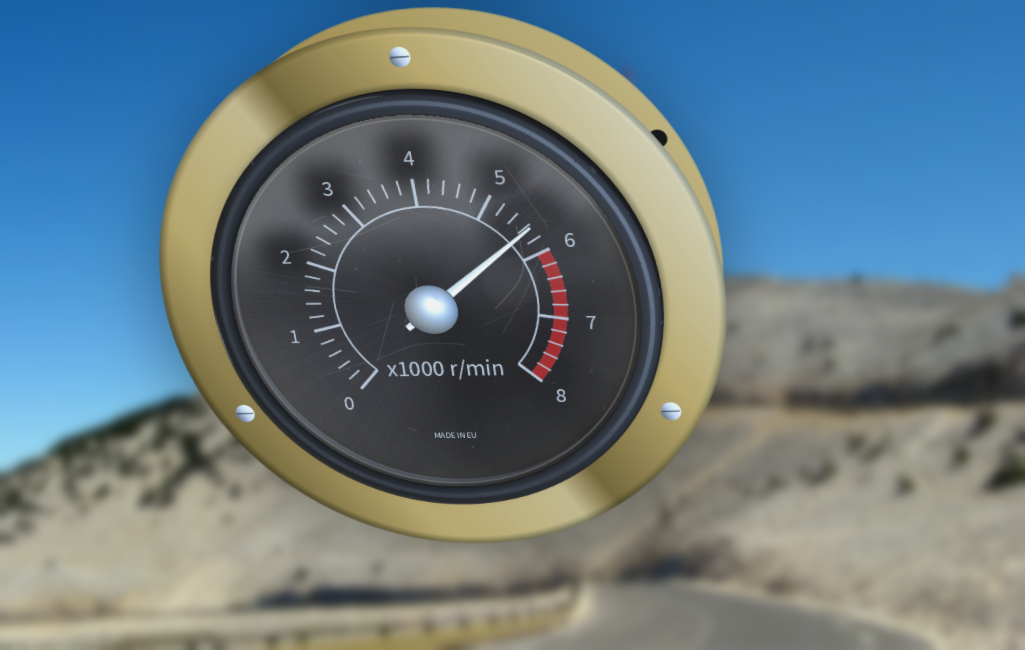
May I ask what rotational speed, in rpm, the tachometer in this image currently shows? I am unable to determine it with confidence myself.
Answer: 5600 rpm
